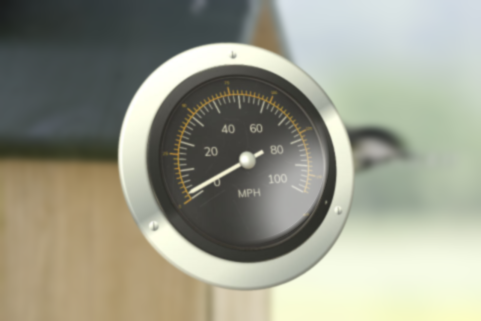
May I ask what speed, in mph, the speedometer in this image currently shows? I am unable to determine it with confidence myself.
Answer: 2 mph
